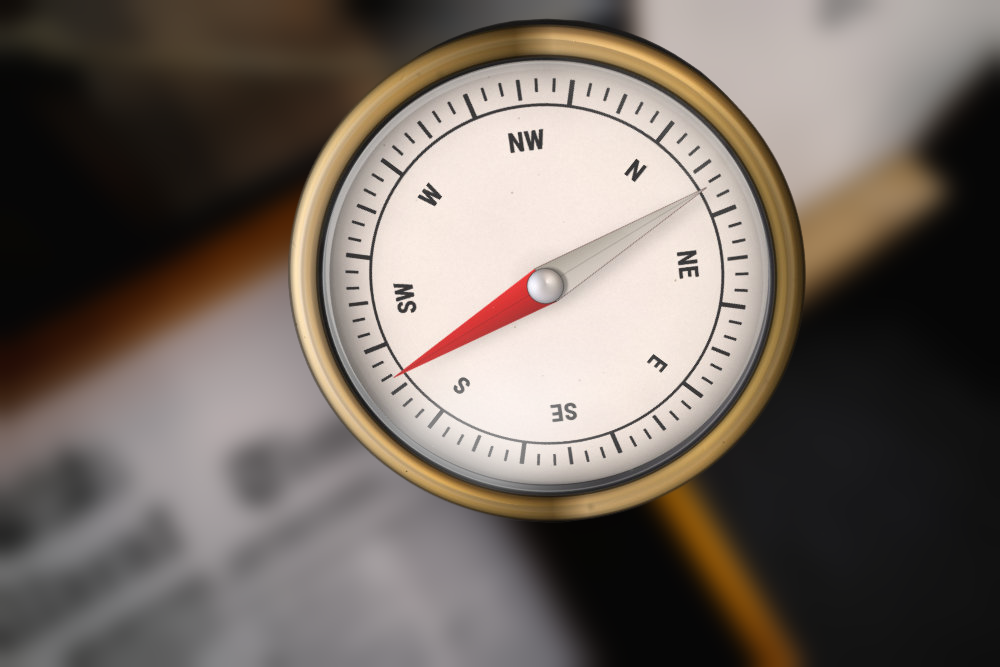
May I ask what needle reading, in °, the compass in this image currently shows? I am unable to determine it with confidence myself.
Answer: 200 °
